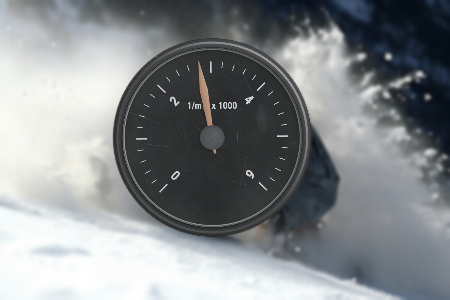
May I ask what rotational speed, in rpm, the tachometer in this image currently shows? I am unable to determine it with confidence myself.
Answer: 2800 rpm
